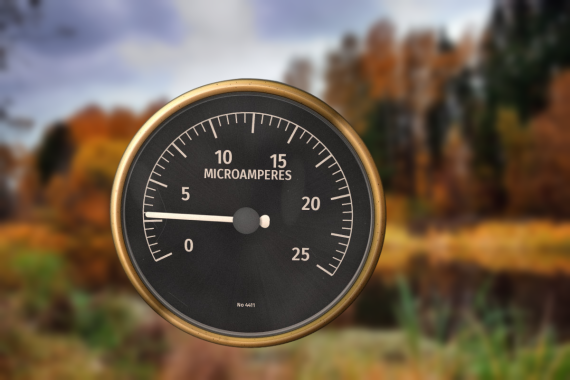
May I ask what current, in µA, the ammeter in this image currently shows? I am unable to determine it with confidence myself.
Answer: 3 µA
